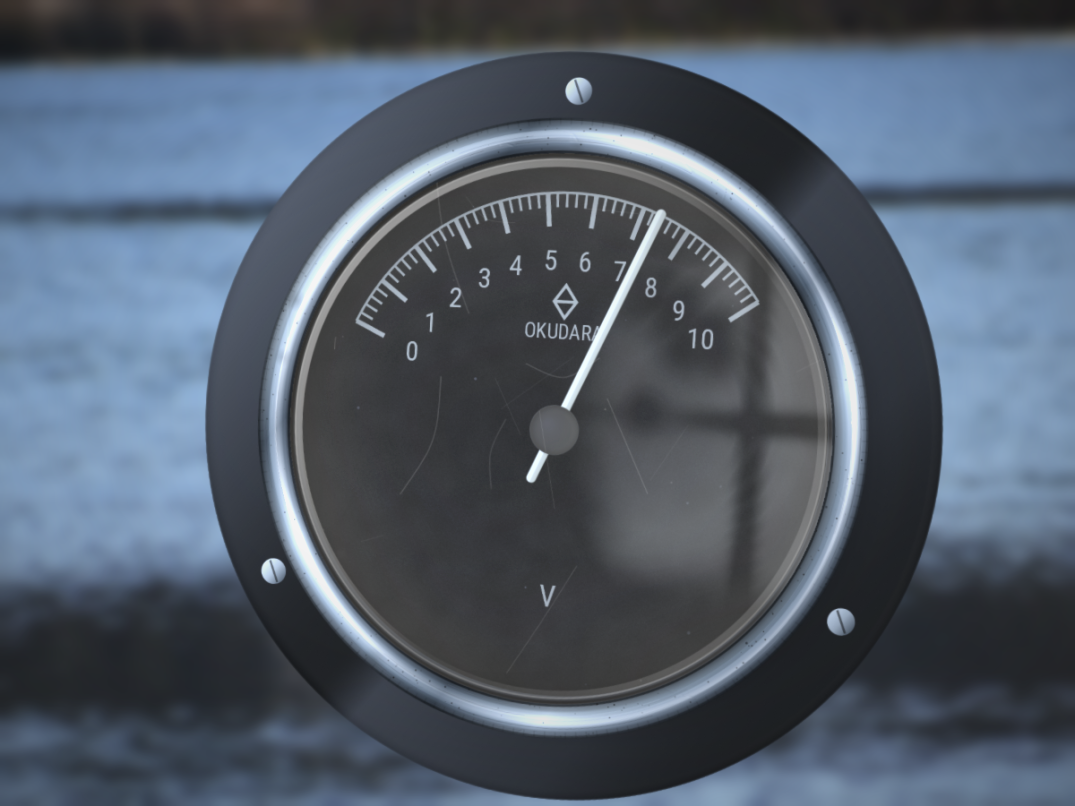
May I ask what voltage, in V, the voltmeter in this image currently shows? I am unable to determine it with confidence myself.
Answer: 7.4 V
